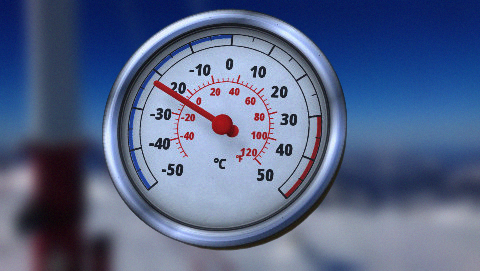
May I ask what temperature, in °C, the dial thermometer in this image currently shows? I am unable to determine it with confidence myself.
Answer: -22.5 °C
